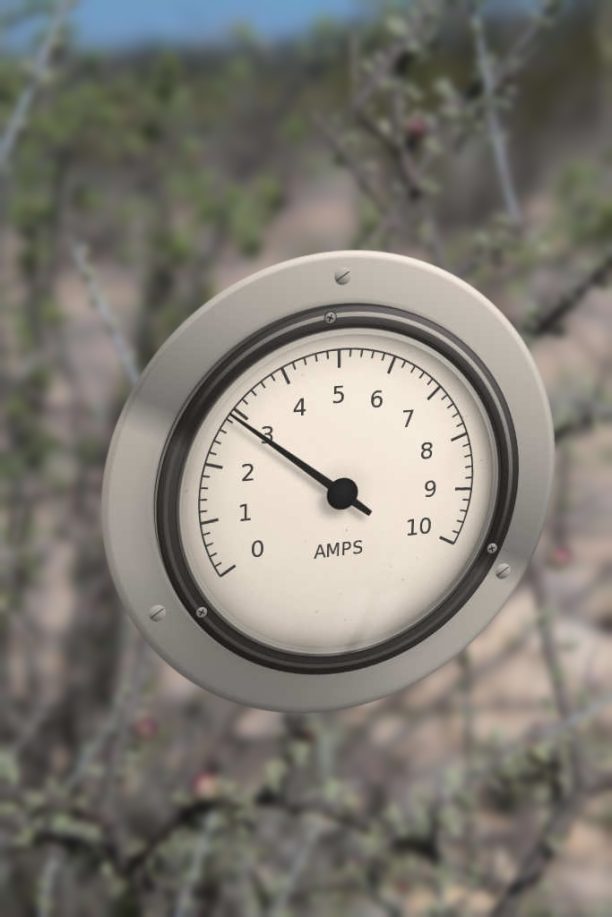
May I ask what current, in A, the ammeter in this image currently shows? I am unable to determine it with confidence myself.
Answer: 2.9 A
